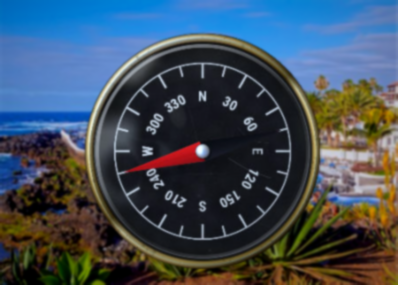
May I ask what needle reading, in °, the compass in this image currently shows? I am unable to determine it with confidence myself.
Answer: 255 °
